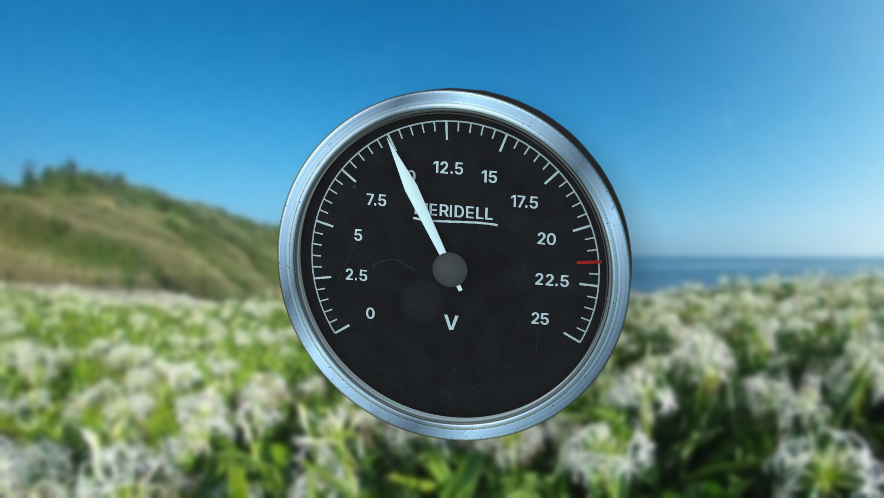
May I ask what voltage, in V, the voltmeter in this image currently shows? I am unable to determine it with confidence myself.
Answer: 10 V
